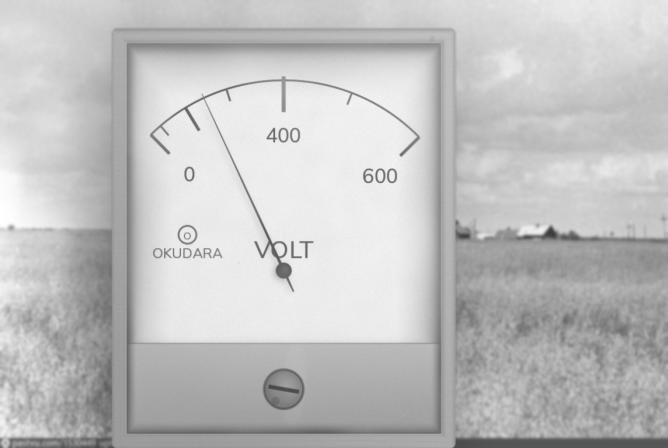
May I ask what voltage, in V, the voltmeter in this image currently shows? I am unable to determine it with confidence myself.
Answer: 250 V
